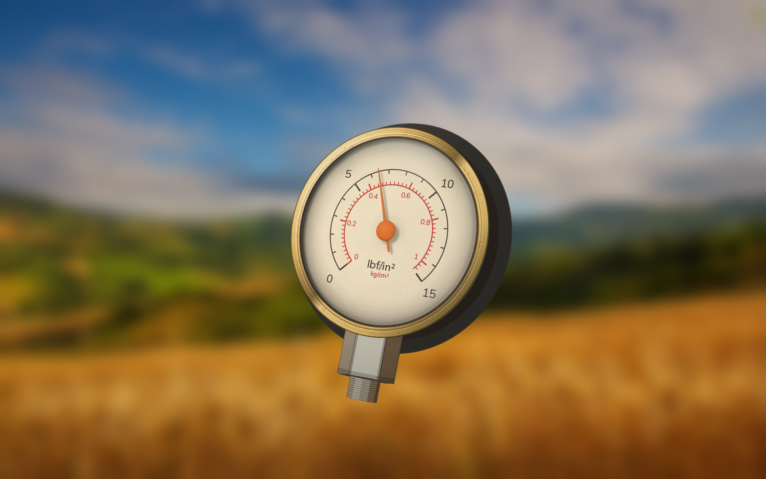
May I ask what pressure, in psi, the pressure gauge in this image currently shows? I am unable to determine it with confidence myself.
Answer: 6.5 psi
